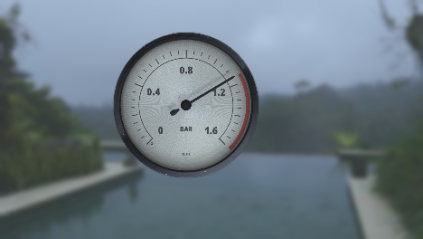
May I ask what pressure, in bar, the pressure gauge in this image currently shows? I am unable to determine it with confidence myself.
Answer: 1.15 bar
